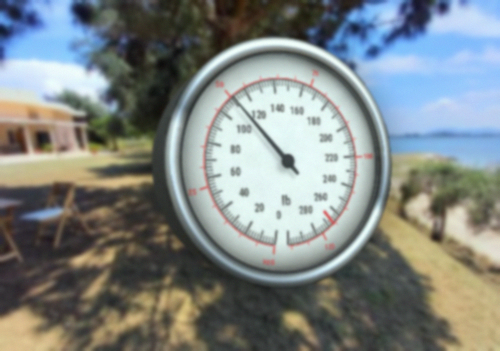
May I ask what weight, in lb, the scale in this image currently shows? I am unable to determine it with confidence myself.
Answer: 110 lb
